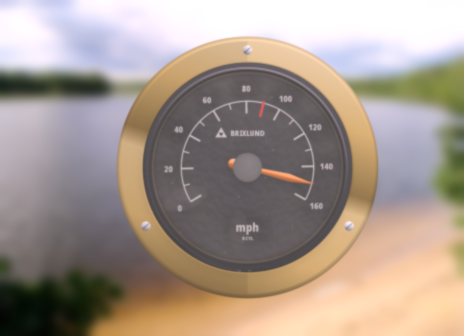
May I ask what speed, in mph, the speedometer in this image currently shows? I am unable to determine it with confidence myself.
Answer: 150 mph
